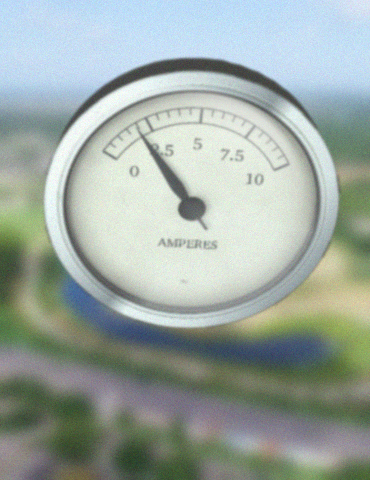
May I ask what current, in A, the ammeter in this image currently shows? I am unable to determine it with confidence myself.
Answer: 2 A
